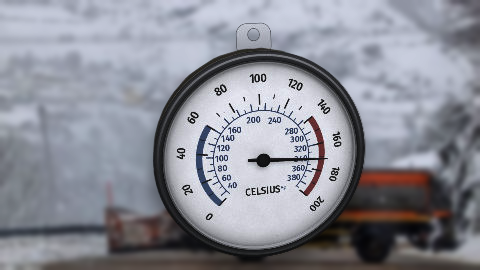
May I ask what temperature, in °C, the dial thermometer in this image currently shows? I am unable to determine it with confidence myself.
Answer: 170 °C
